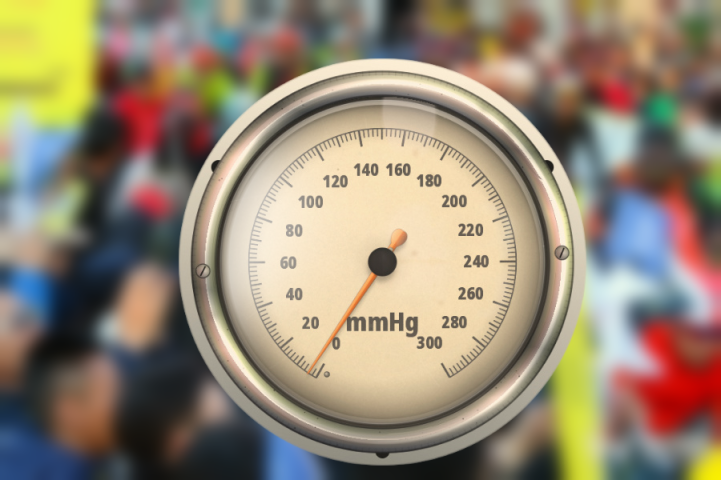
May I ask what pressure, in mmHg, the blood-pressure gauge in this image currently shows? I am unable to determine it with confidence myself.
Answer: 4 mmHg
